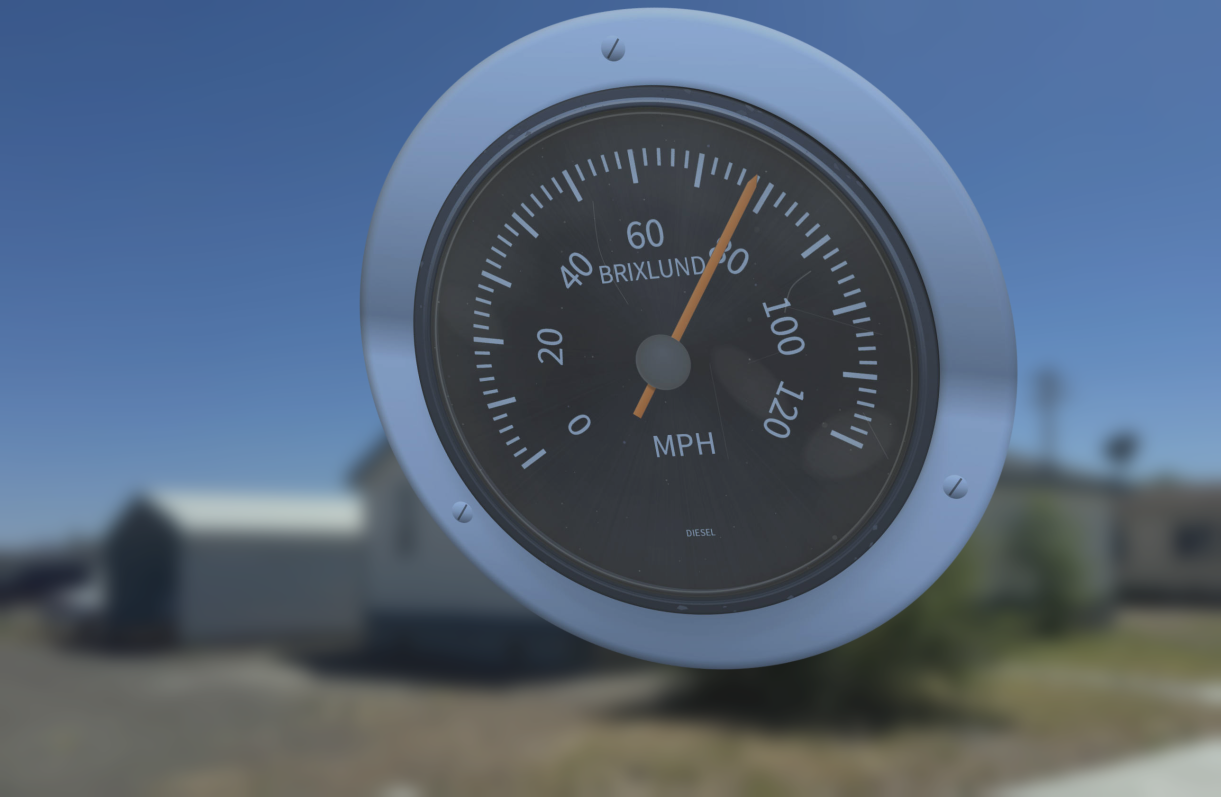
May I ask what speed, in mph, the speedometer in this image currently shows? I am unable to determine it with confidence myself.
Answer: 78 mph
